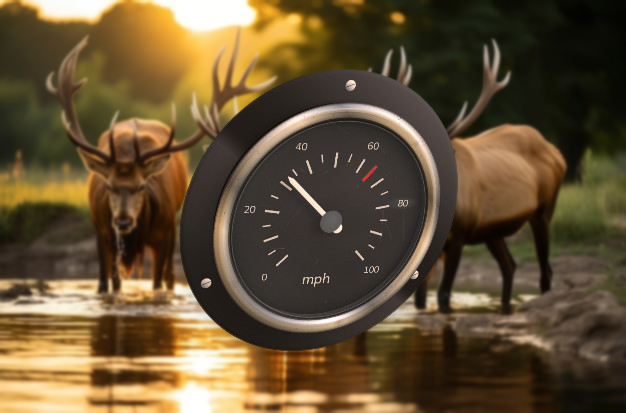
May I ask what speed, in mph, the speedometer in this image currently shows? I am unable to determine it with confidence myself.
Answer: 32.5 mph
